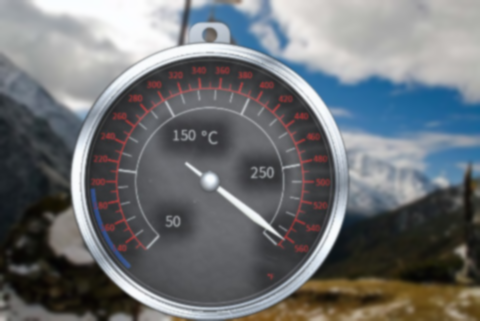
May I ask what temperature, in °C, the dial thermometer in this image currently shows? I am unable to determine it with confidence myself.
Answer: 295 °C
